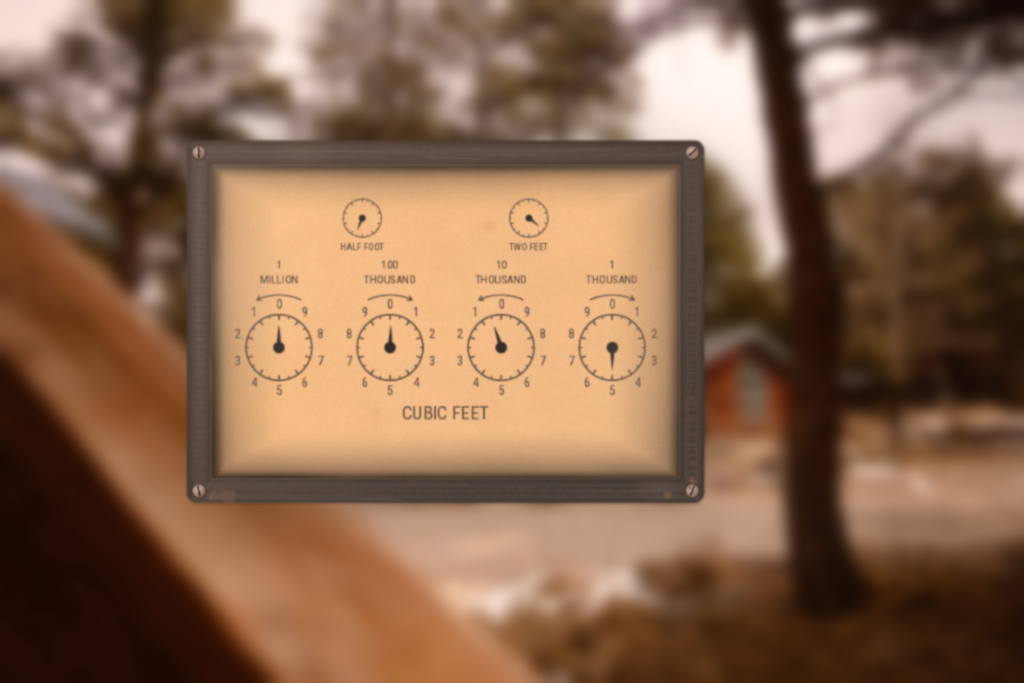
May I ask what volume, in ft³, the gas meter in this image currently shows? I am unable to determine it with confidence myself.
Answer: 500 ft³
